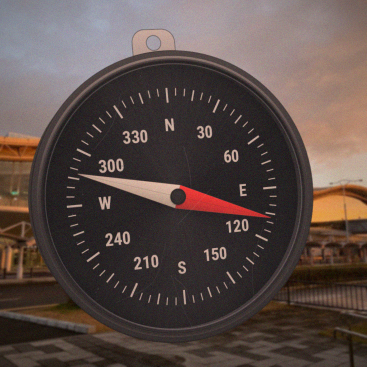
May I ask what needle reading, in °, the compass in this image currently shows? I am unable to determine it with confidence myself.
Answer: 107.5 °
